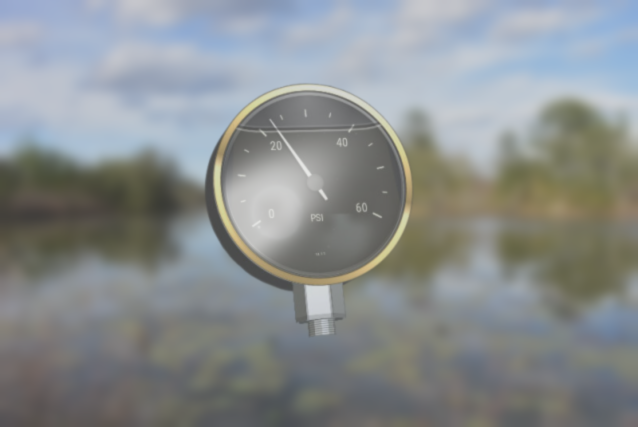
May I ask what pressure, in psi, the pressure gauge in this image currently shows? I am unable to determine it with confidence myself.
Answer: 22.5 psi
